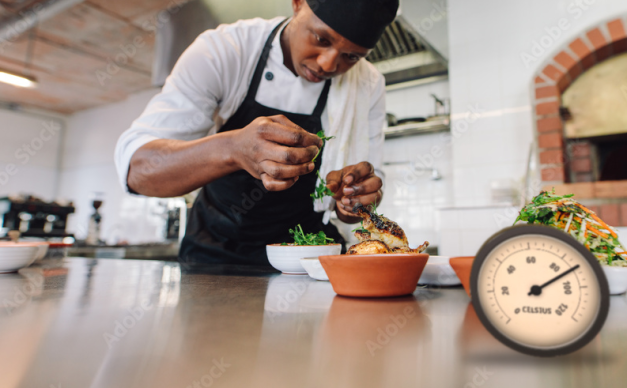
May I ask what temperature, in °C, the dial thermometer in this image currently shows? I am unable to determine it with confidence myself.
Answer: 88 °C
